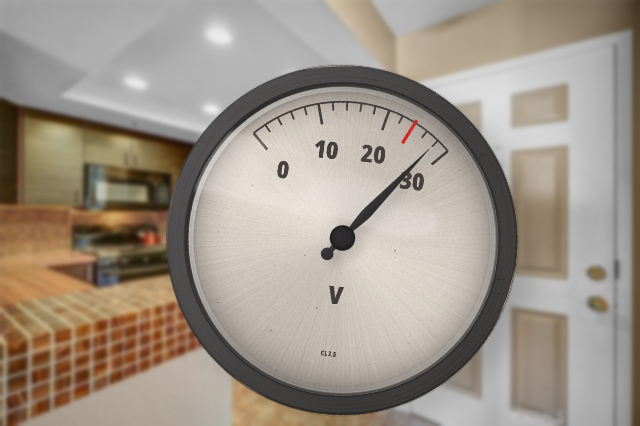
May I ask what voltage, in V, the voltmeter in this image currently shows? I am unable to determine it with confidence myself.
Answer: 28 V
